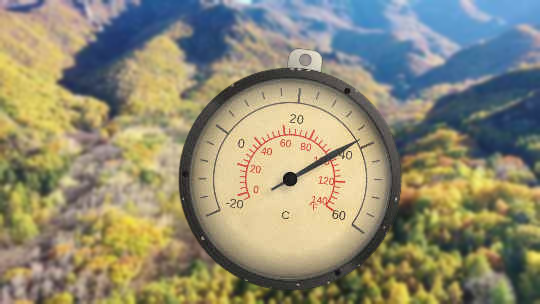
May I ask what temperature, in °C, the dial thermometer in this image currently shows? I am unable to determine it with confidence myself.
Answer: 38 °C
